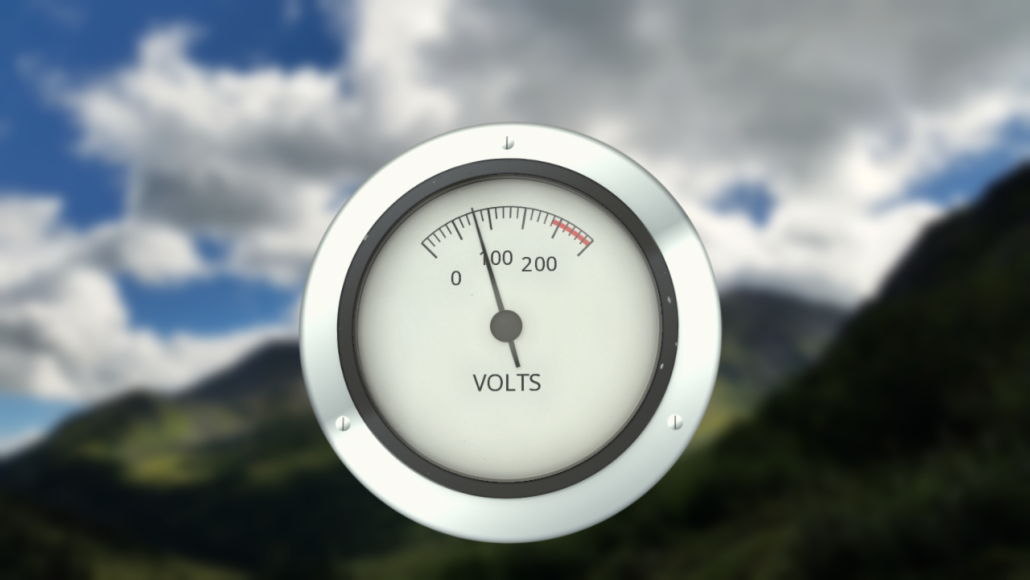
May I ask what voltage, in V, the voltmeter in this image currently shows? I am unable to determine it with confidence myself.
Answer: 80 V
